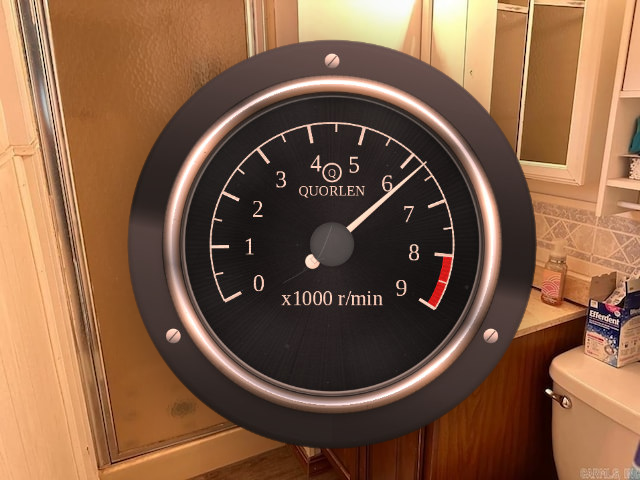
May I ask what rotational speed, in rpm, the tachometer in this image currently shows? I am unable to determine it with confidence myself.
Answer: 6250 rpm
